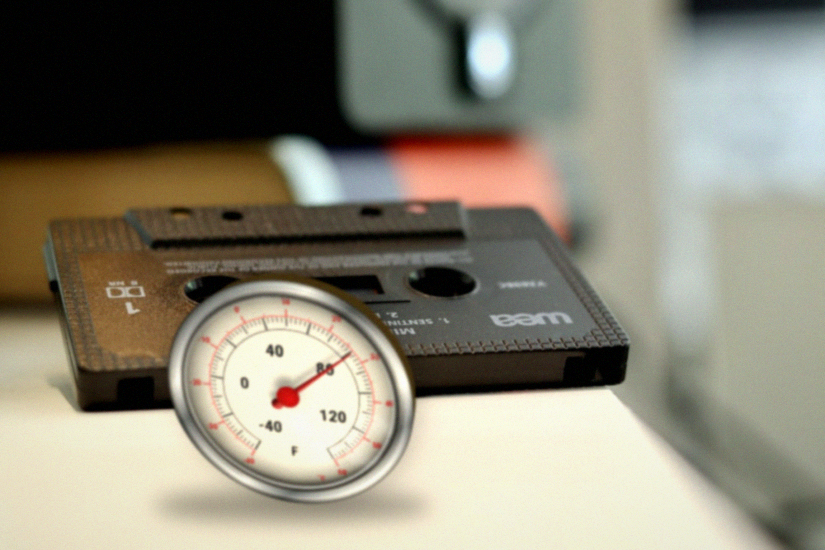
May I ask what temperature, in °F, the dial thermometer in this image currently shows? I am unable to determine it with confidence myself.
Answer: 80 °F
